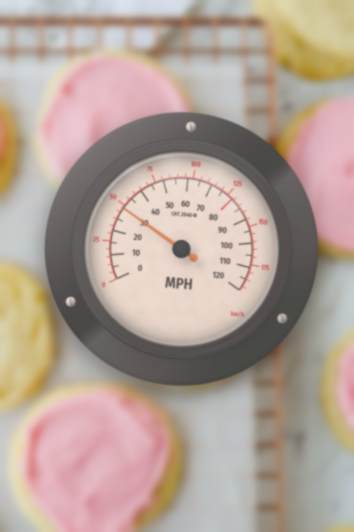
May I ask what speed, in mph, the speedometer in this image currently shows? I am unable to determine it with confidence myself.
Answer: 30 mph
